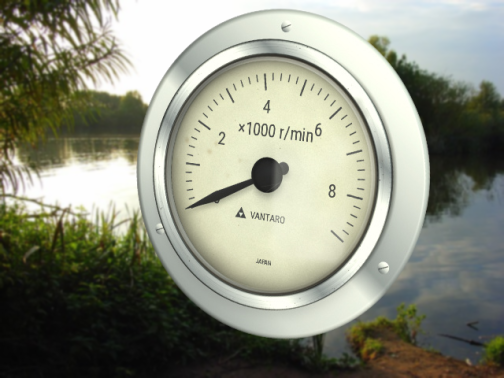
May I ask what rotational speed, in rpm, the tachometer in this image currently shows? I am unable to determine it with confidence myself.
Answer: 0 rpm
